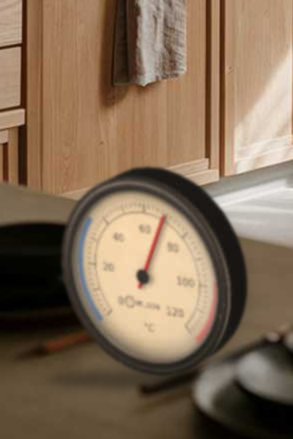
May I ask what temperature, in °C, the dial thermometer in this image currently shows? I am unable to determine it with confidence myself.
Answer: 70 °C
